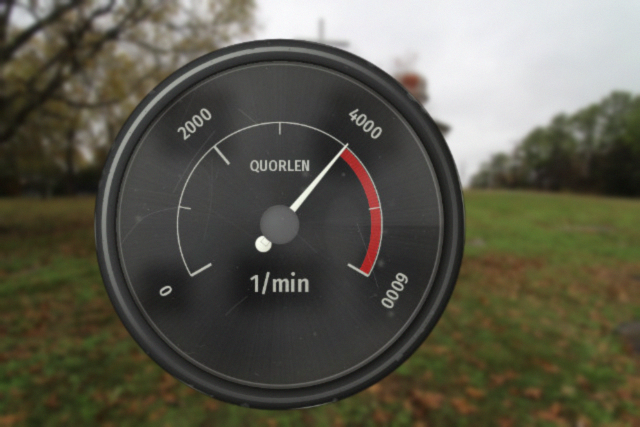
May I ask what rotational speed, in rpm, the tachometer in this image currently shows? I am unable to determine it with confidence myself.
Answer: 4000 rpm
